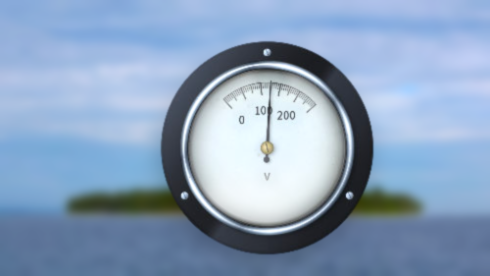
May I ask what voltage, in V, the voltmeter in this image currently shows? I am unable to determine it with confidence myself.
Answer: 125 V
